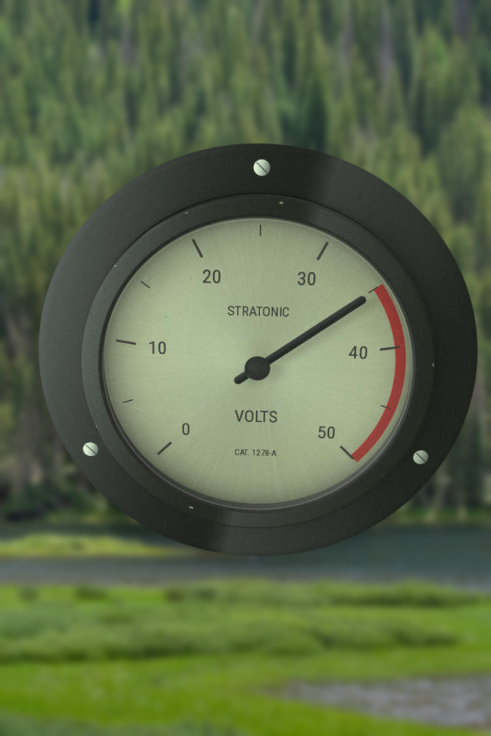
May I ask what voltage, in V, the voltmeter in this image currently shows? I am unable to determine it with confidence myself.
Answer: 35 V
